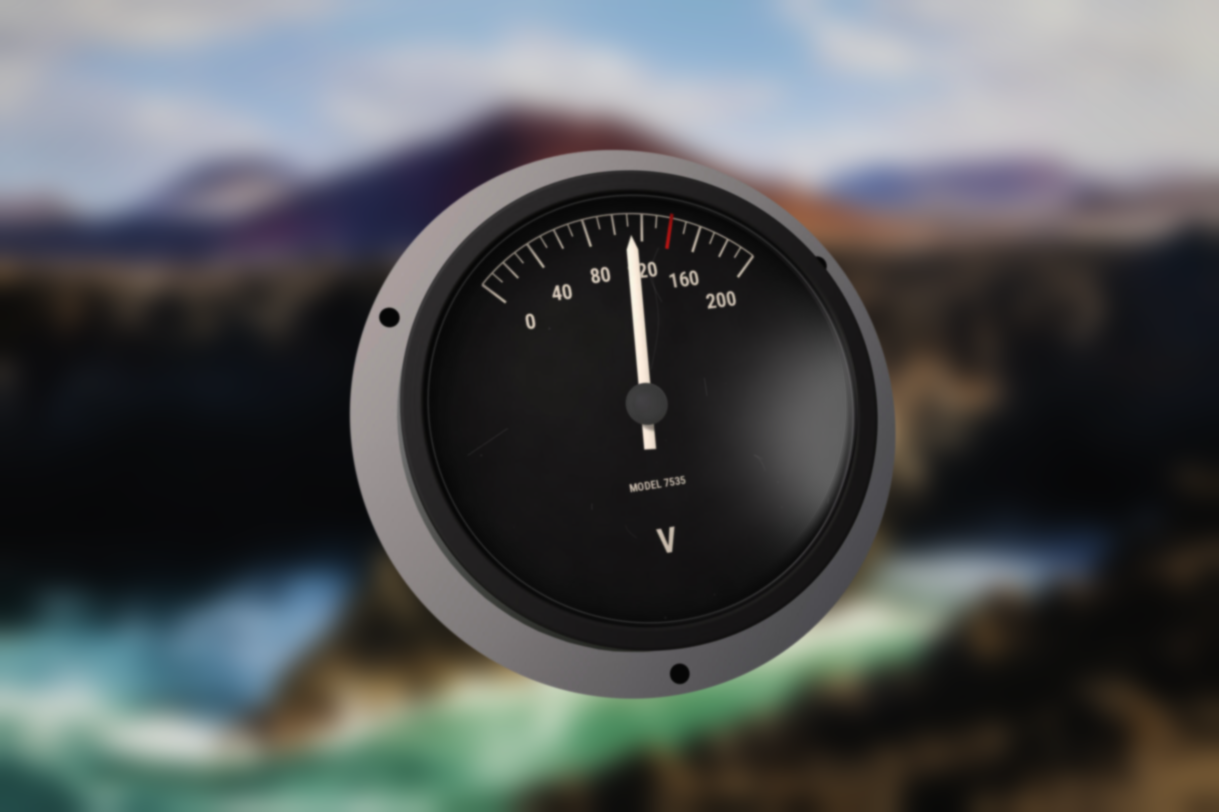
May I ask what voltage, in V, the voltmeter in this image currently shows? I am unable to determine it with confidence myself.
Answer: 110 V
